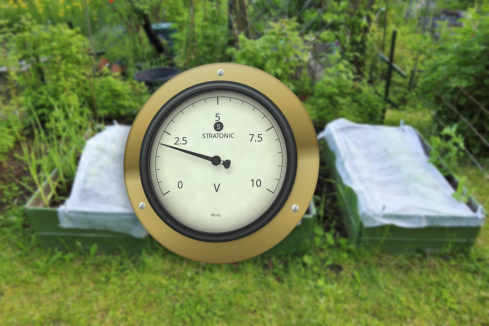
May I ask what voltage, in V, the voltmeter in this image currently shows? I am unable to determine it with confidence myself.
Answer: 2 V
